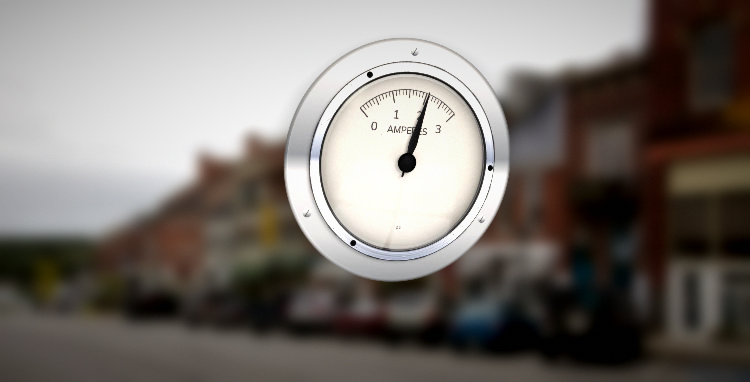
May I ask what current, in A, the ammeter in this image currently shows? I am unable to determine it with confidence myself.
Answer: 2 A
